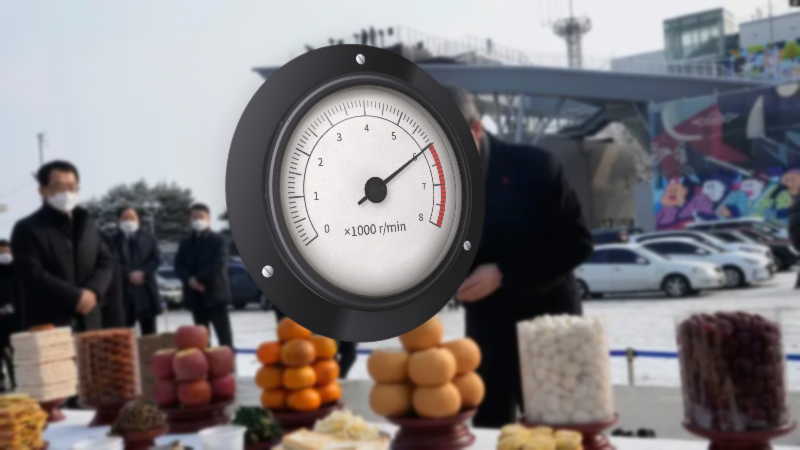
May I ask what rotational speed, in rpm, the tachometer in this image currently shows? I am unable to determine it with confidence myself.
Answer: 6000 rpm
